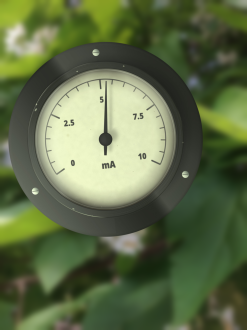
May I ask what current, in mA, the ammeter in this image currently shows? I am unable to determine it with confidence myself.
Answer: 5.25 mA
